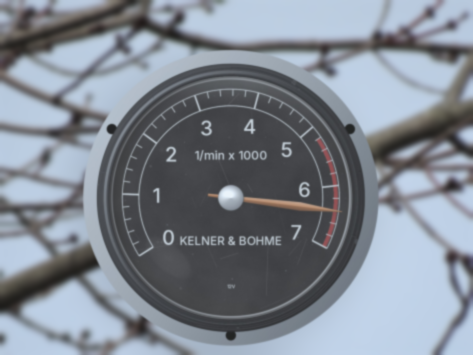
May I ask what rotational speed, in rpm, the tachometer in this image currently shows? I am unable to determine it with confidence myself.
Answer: 6400 rpm
